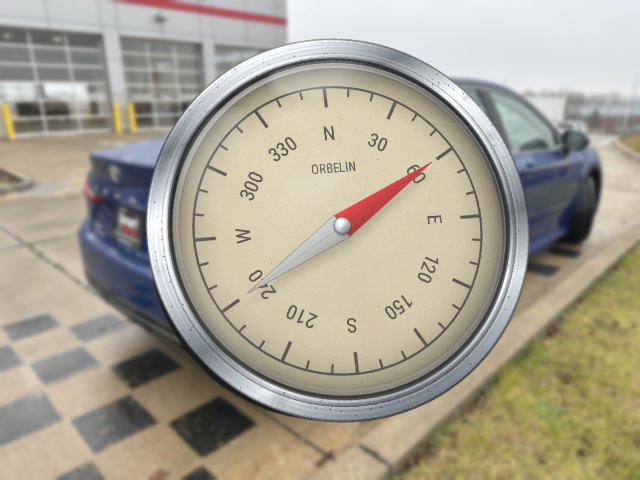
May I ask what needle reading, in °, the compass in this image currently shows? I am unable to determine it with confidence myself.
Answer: 60 °
